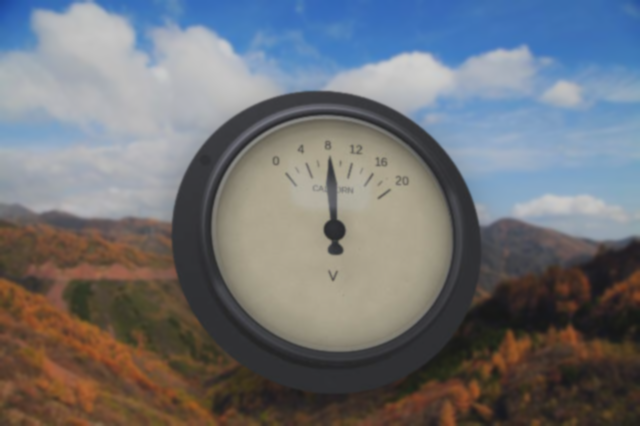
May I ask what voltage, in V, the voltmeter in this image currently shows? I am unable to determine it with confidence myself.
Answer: 8 V
